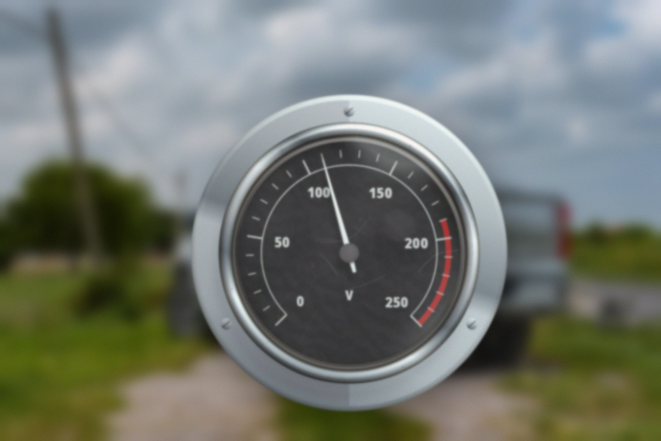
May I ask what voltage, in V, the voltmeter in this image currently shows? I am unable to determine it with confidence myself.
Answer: 110 V
